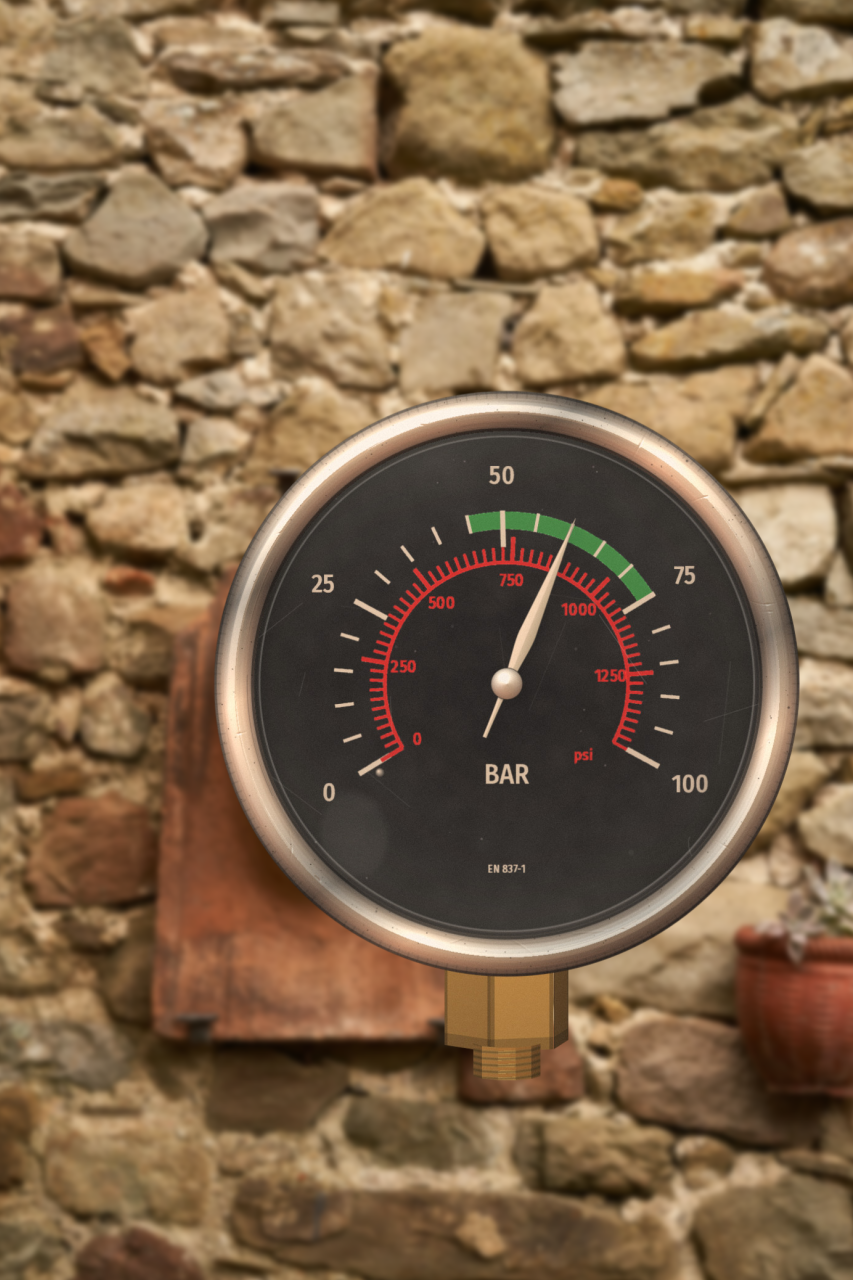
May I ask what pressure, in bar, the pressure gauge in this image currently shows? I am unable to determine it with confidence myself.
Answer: 60 bar
